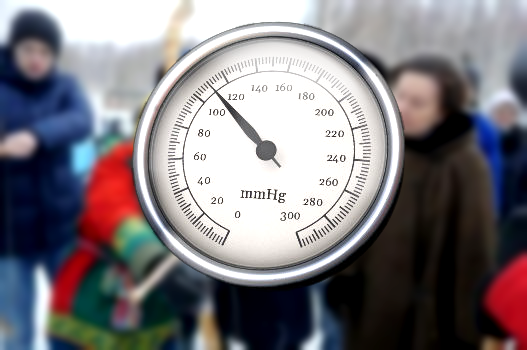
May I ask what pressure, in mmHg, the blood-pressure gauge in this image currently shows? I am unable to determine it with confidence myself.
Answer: 110 mmHg
